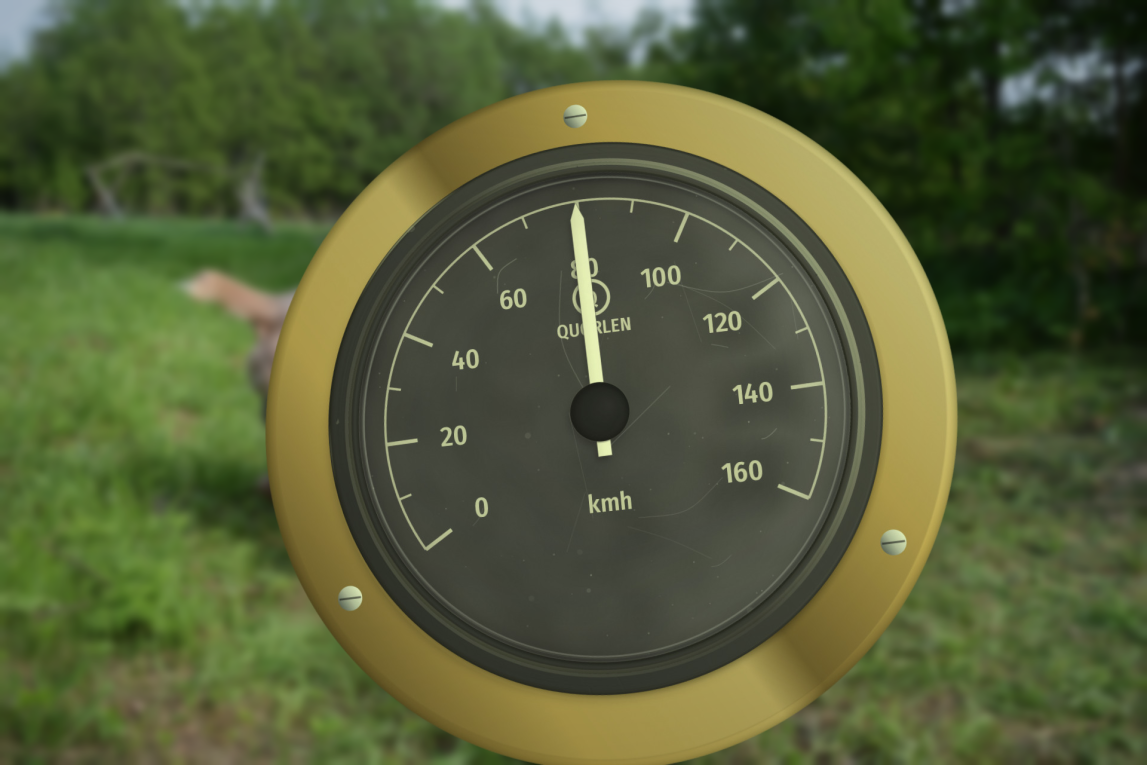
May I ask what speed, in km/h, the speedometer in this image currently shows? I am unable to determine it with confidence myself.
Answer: 80 km/h
